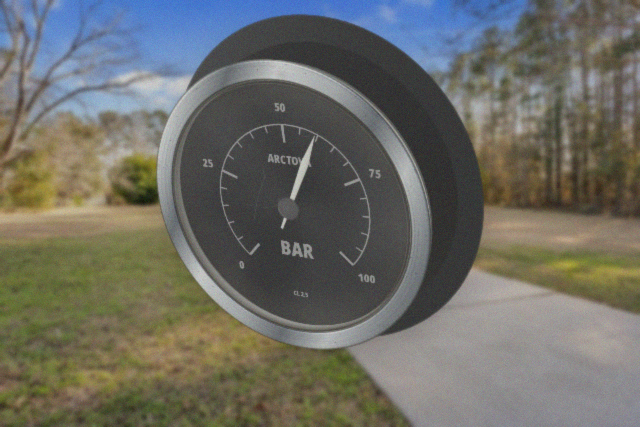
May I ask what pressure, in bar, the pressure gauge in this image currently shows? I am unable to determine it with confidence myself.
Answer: 60 bar
